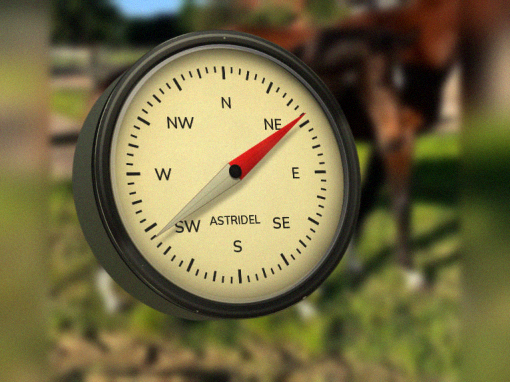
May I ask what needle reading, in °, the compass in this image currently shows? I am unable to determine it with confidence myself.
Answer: 55 °
